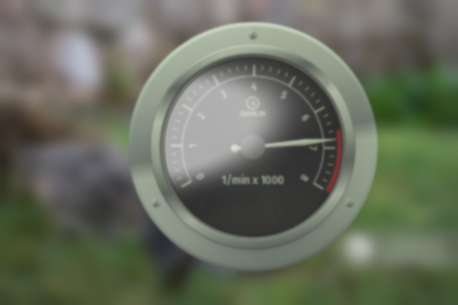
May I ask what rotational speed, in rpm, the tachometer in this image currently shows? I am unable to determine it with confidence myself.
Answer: 6800 rpm
